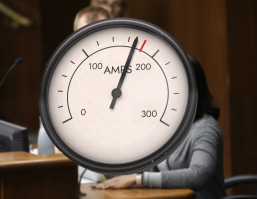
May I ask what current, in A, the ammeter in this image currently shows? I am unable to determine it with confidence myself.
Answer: 170 A
